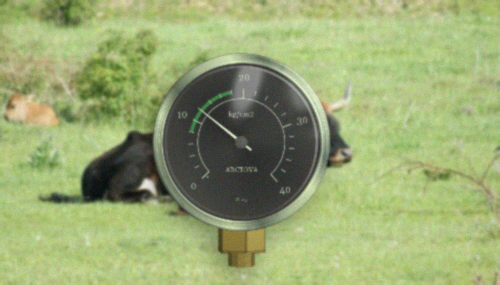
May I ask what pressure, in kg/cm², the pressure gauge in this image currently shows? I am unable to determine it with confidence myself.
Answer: 12 kg/cm²
